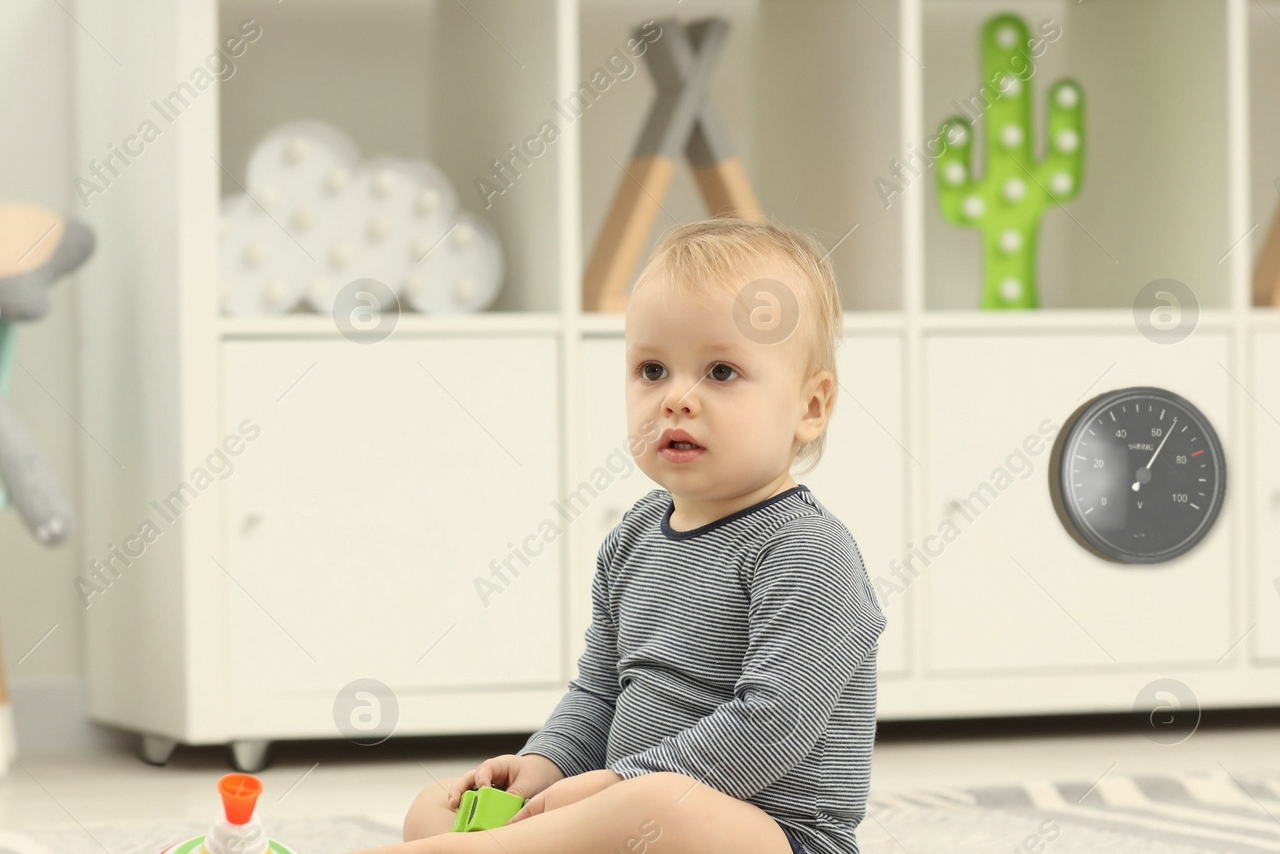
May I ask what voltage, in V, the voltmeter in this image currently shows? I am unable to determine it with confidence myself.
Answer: 65 V
